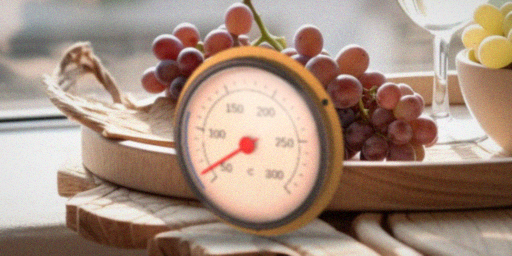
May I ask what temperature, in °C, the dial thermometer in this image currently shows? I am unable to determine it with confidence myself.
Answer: 60 °C
